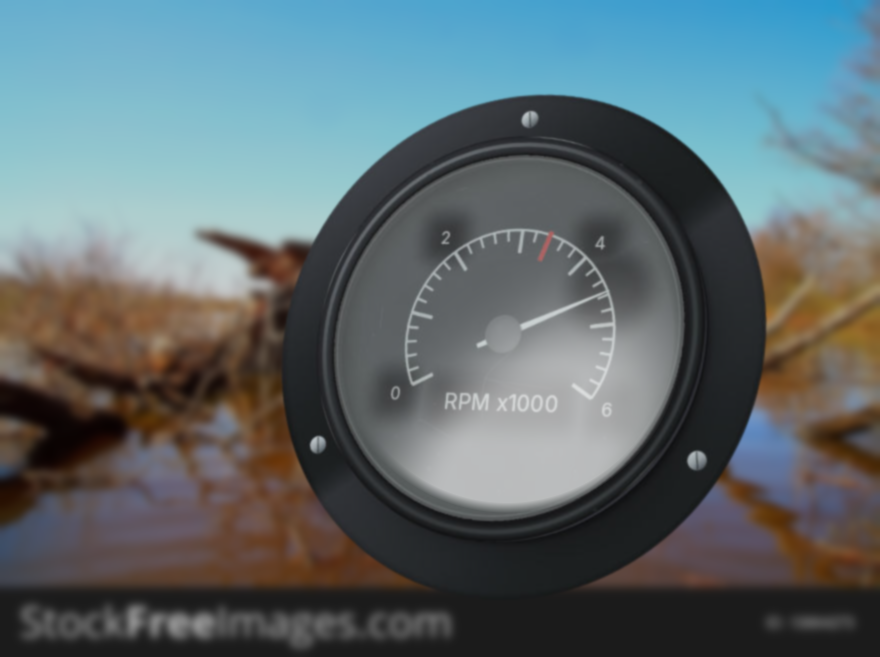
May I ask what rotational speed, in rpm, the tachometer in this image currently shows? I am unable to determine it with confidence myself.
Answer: 4600 rpm
